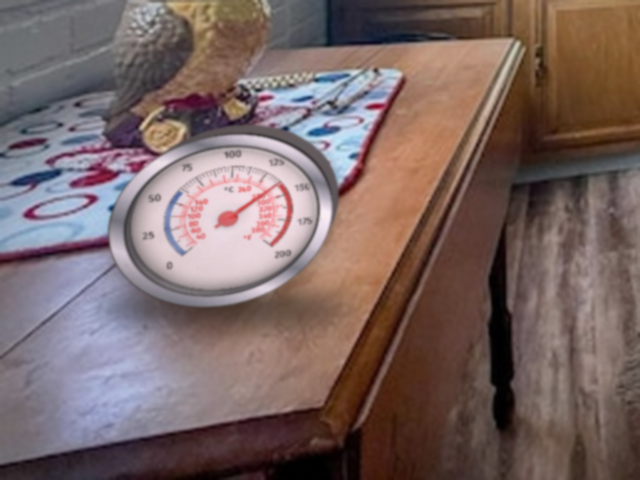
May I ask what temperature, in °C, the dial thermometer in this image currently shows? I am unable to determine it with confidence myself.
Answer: 137.5 °C
